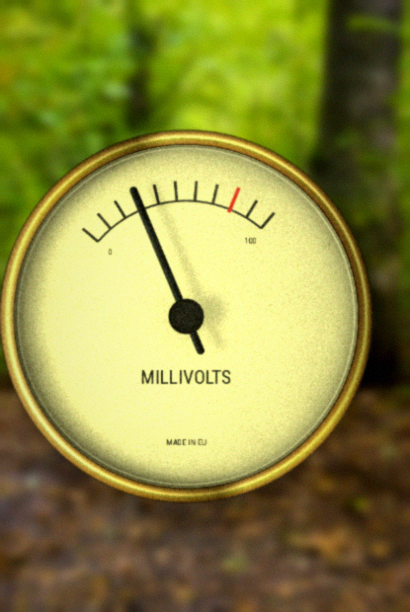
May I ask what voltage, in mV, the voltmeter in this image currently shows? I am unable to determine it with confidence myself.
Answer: 30 mV
